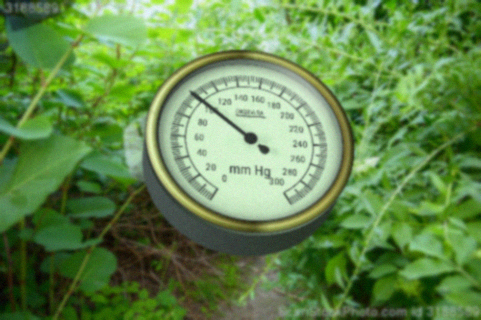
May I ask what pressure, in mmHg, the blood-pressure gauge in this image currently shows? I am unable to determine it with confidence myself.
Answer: 100 mmHg
